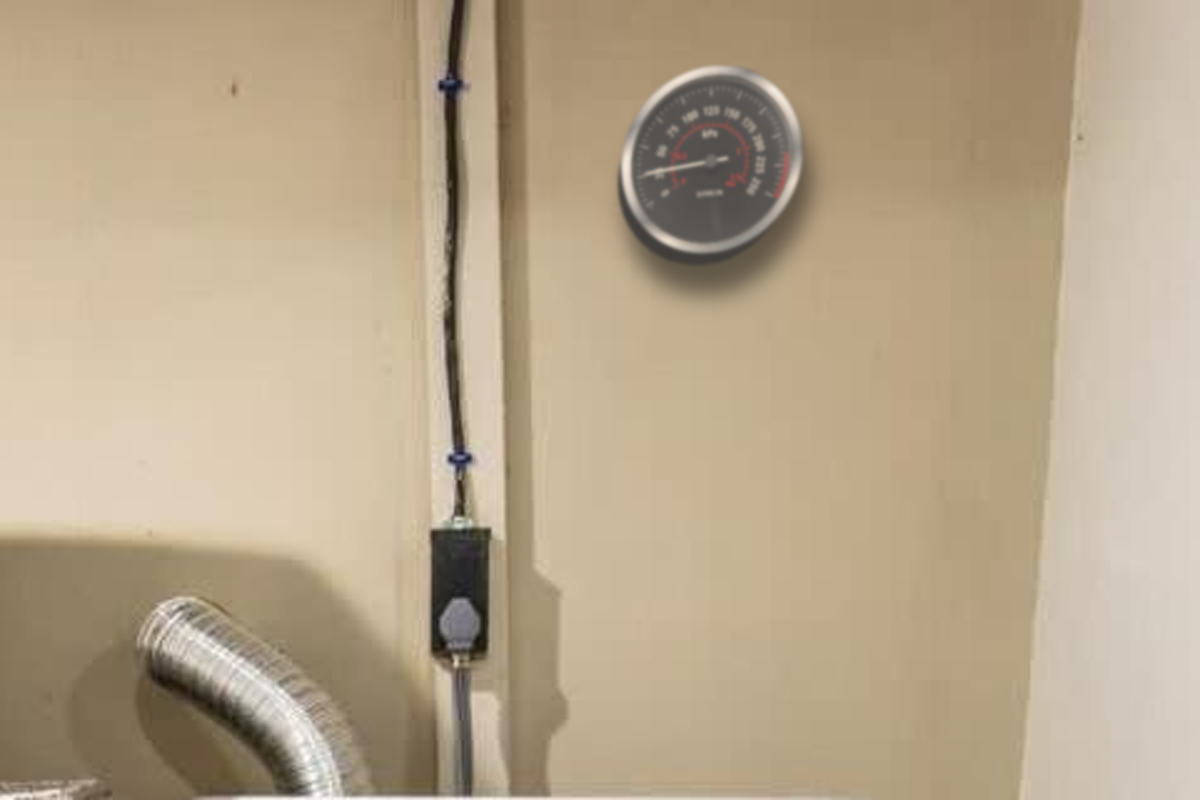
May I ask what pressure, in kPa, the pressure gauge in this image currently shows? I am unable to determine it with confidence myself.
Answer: 25 kPa
